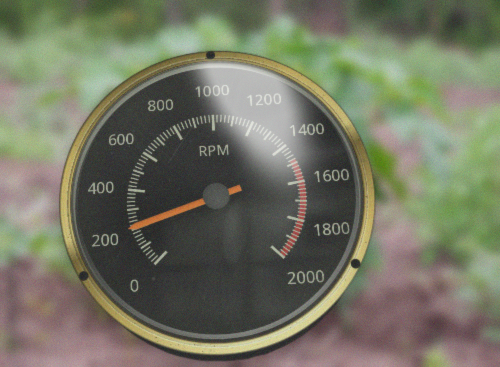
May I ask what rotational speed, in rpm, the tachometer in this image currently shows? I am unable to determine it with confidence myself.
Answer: 200 rpm
